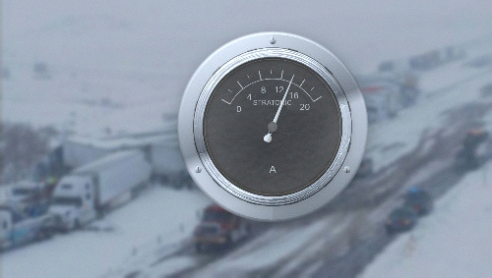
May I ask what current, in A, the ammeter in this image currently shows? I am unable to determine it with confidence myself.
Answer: 14 A
